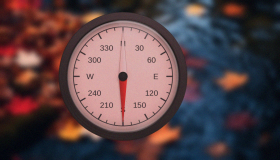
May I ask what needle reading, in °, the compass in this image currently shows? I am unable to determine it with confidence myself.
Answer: 180 °
